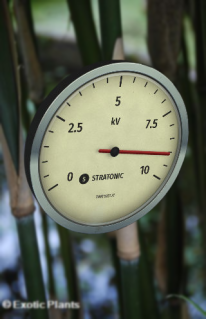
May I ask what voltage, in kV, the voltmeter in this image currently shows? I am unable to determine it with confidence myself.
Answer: 9 kV
